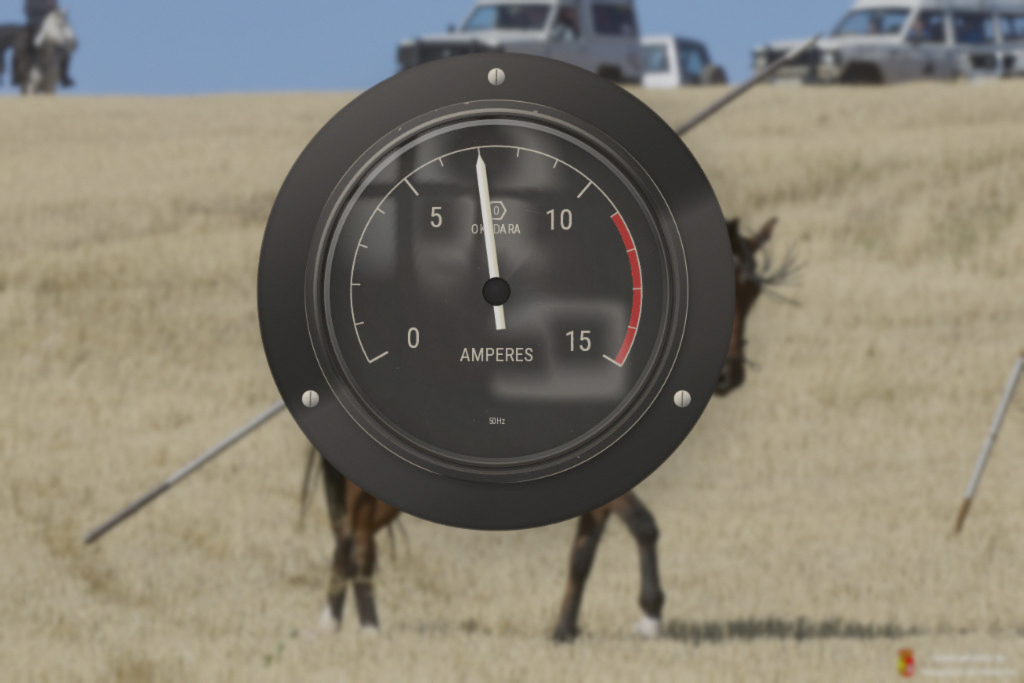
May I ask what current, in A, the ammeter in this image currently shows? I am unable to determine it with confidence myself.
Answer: 7 A
